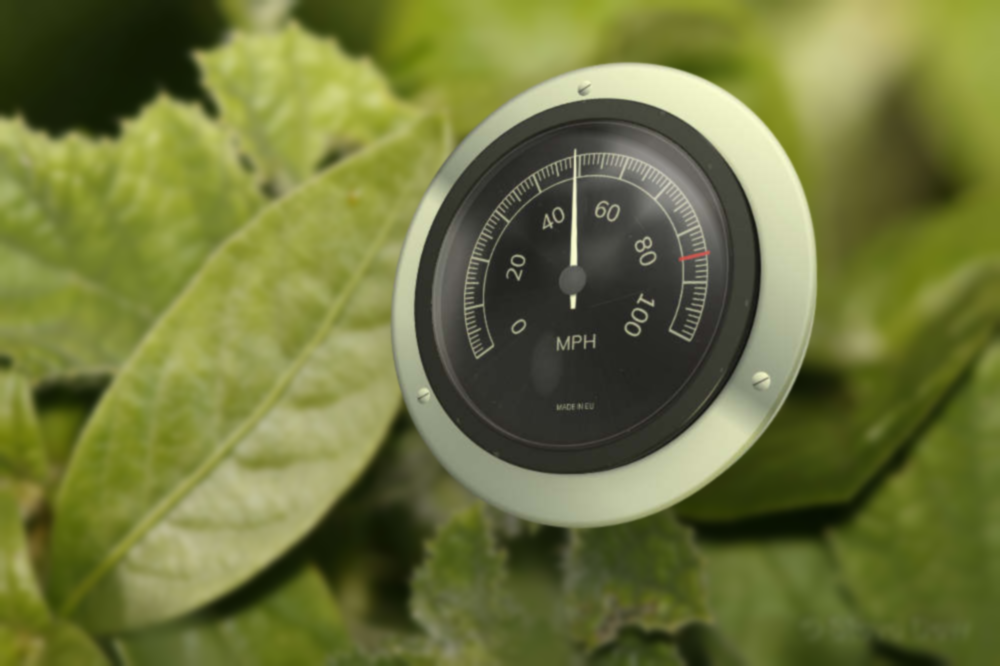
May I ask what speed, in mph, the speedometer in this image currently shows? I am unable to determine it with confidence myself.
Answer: 50 mph
